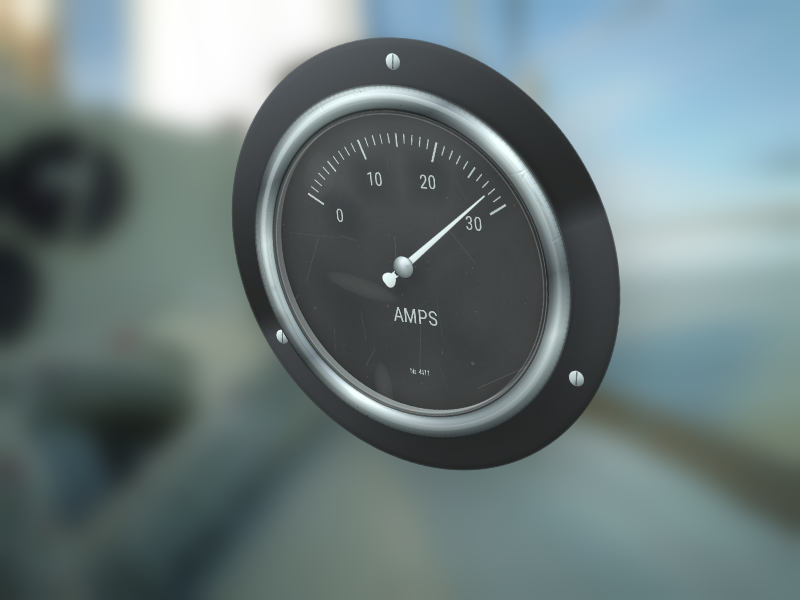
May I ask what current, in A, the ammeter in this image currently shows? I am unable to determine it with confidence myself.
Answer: 28 A
